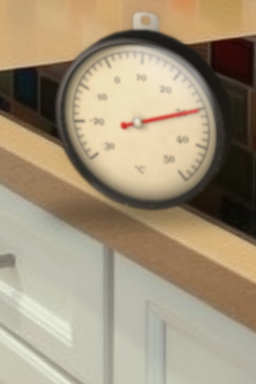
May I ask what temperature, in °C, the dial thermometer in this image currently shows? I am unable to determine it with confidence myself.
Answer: 30 °C
